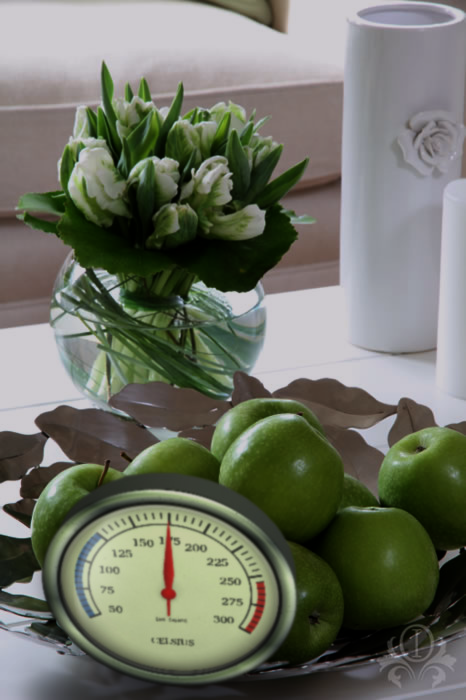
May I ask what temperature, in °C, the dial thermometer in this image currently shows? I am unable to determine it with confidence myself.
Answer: 175 °C
